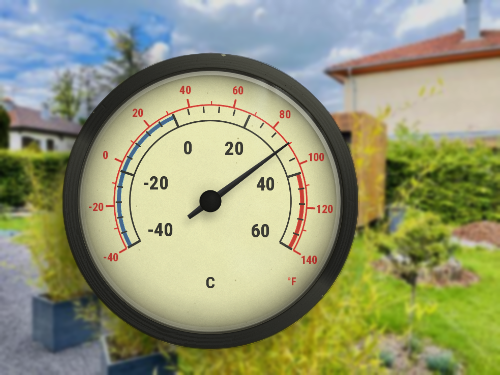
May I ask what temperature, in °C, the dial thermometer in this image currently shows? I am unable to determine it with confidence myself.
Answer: 32 °C
